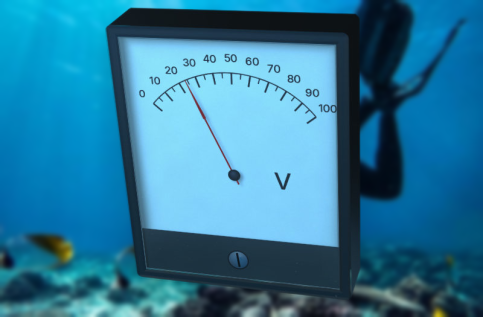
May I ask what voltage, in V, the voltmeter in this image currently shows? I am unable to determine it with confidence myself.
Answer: 25 V
